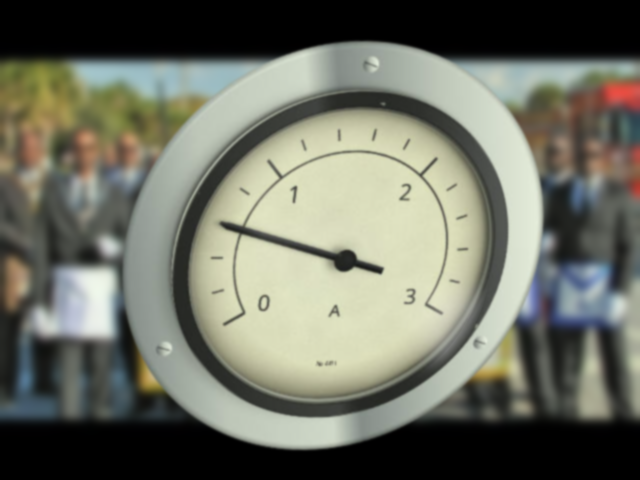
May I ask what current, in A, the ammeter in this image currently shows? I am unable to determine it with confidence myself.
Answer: 0.6 A
